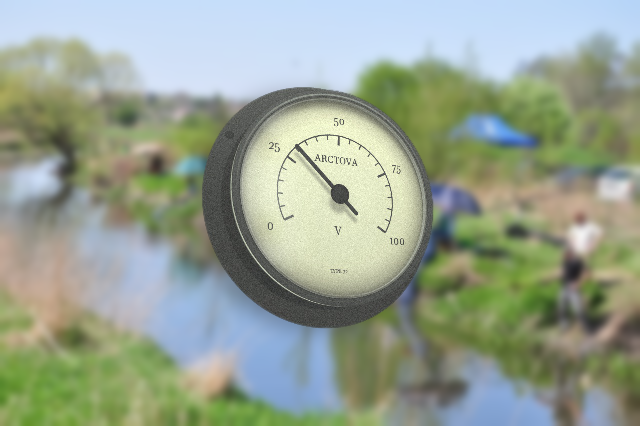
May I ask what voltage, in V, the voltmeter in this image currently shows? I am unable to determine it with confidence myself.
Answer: 30 V
